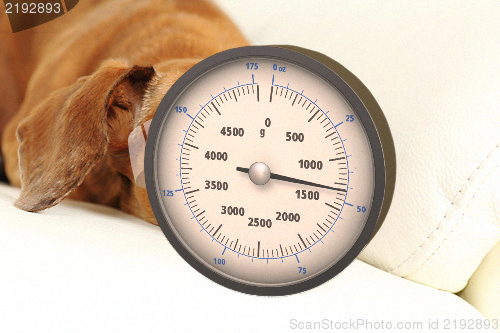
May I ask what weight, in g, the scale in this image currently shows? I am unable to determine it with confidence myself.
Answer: 1300 g
